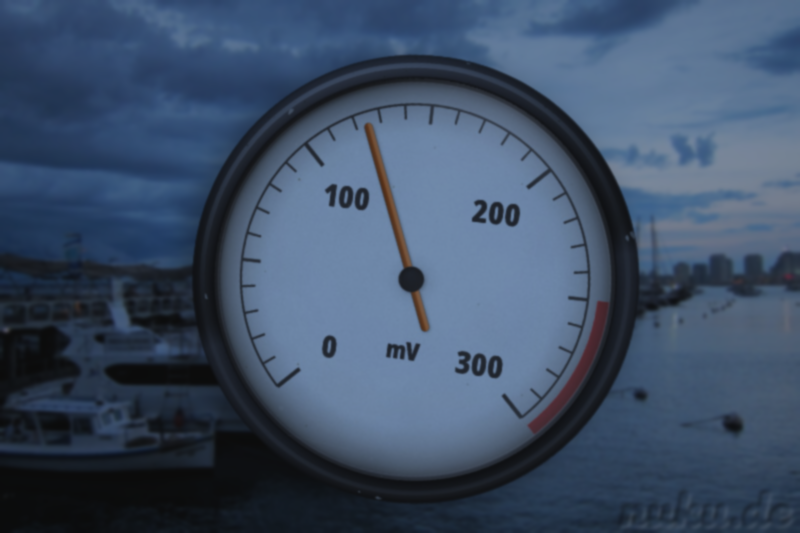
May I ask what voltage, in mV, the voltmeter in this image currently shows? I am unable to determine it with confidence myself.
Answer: 125 mV
